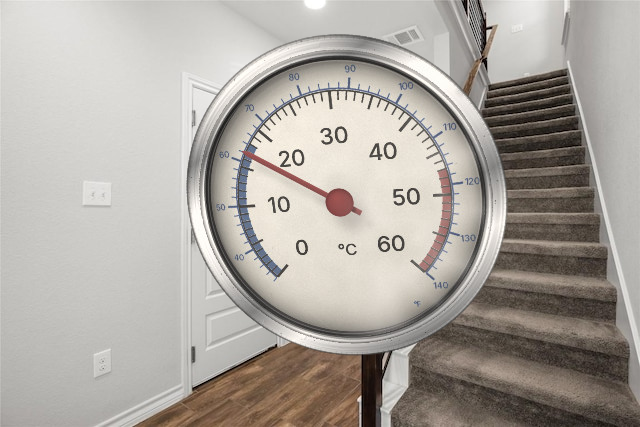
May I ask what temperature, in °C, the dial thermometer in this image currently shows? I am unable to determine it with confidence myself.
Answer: 17 °C
